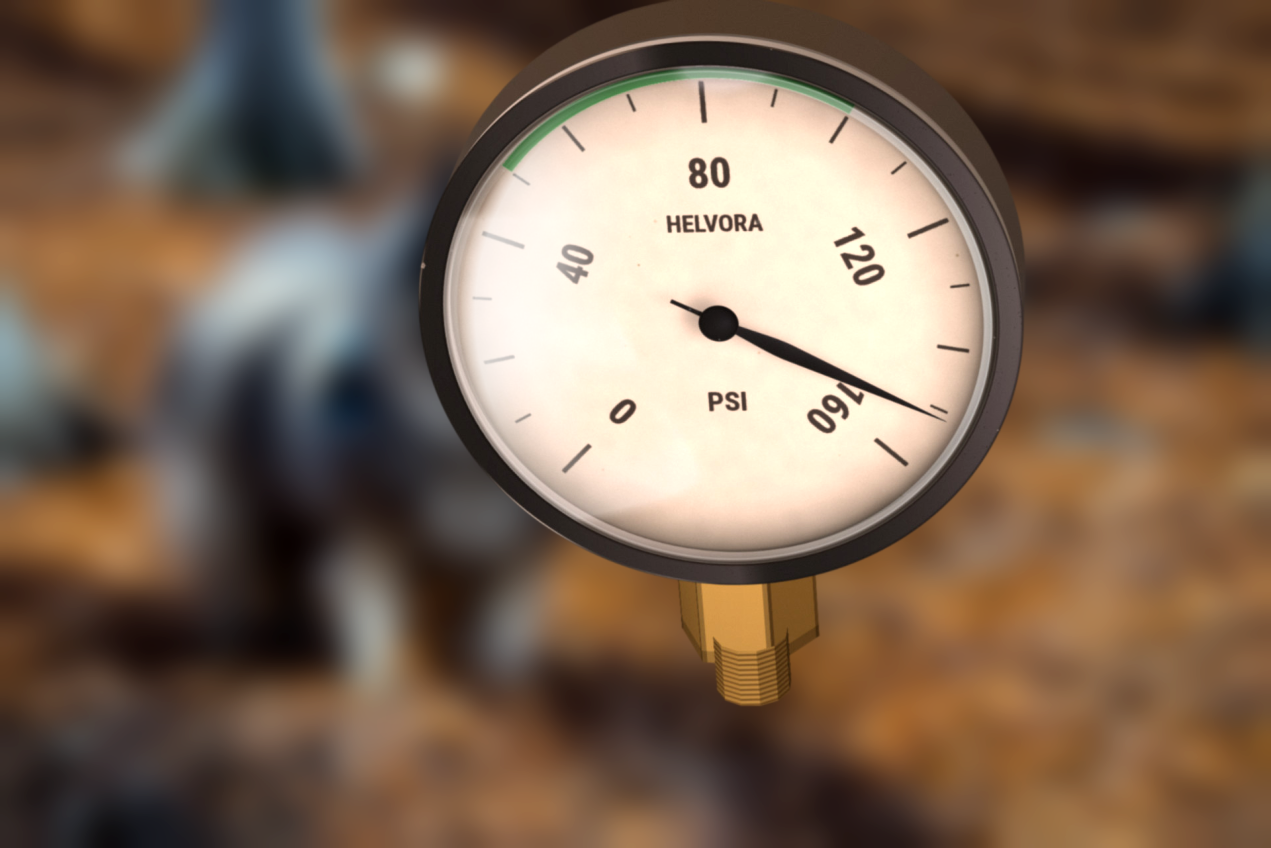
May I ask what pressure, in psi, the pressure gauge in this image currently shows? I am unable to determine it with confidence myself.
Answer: 150 psi
